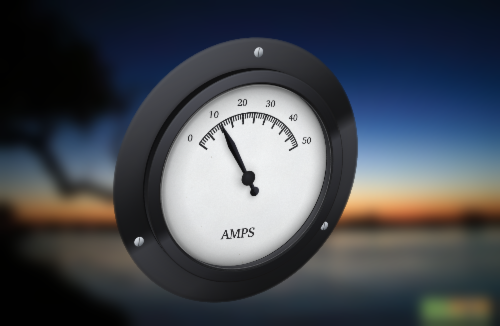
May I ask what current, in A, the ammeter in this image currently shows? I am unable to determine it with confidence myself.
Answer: 10 A
